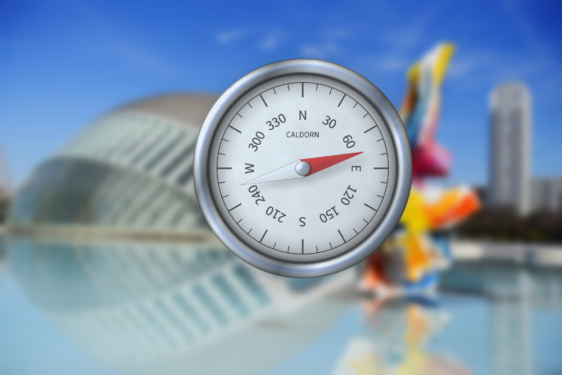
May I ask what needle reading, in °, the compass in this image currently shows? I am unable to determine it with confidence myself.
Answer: 75 °
